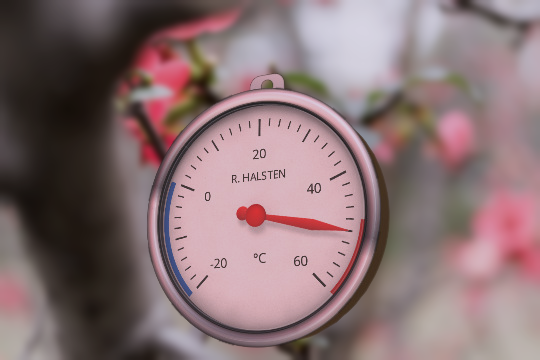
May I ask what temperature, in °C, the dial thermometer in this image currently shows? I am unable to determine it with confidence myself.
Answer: 50 °C
